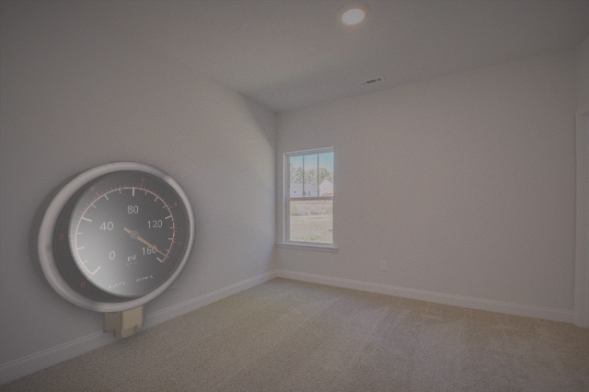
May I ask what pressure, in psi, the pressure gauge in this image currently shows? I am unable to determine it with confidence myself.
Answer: 155 psi
